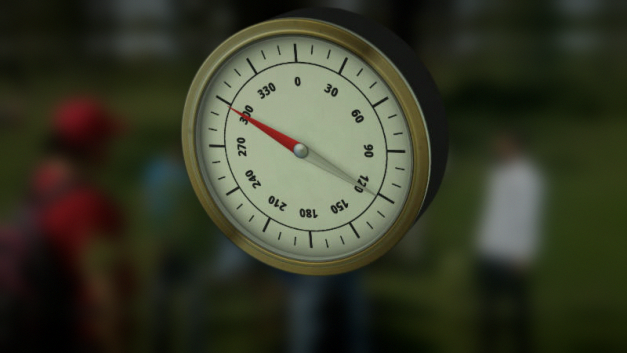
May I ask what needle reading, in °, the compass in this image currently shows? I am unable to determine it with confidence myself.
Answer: 300 °
